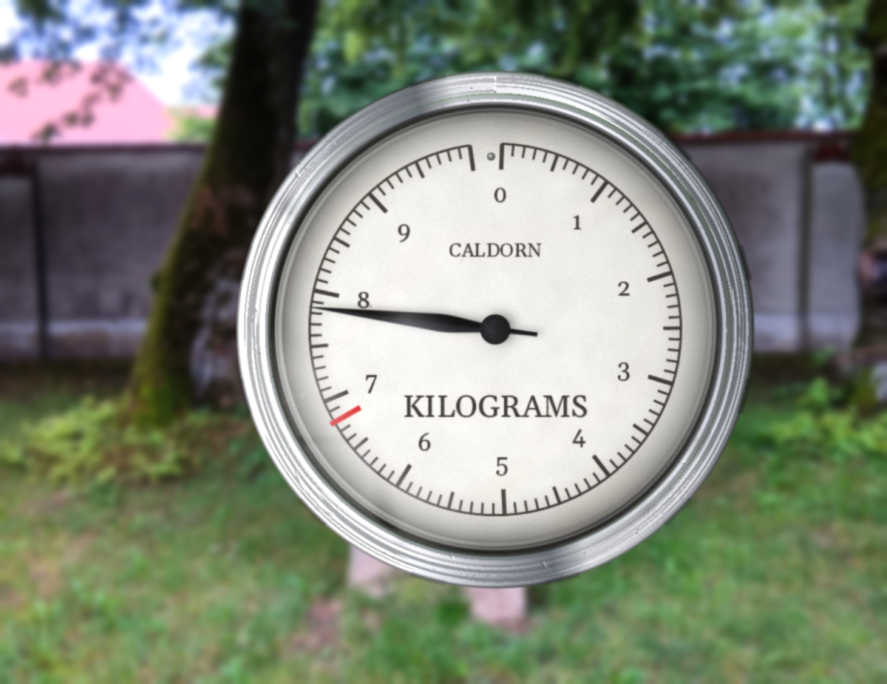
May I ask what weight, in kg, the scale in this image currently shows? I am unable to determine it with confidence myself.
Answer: 7.85 kg
